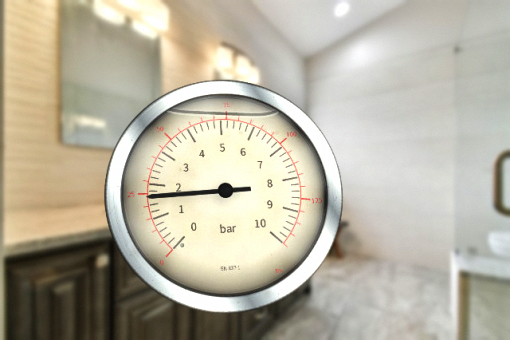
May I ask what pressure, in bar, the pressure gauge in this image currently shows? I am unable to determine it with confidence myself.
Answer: 1.6 bar
